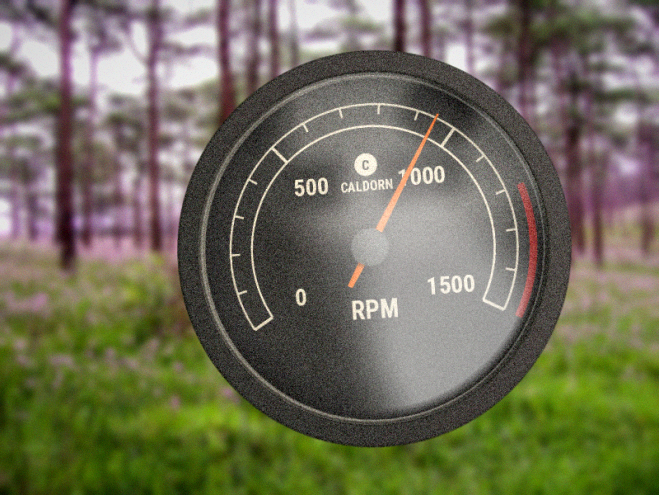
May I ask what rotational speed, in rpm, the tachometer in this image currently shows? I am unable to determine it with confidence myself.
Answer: 950 rpm
